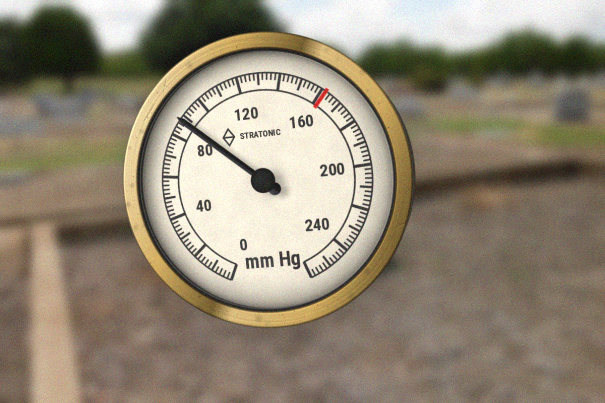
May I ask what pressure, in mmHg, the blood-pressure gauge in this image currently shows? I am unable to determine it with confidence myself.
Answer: 88 mmHg
